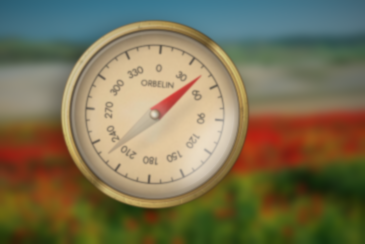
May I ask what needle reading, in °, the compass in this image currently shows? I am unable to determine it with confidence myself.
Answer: 45 °
